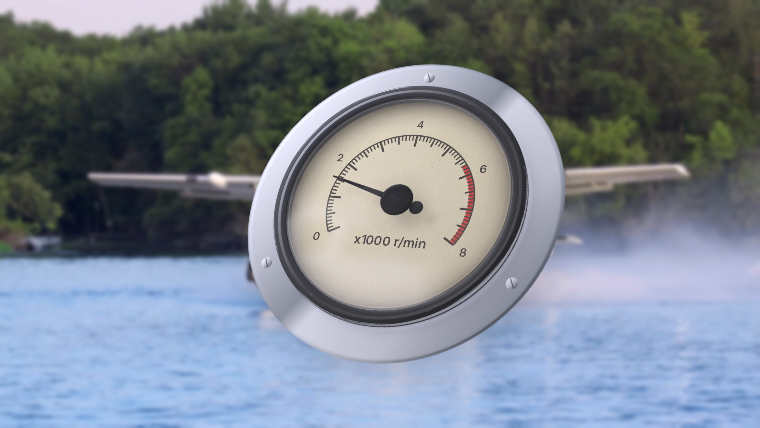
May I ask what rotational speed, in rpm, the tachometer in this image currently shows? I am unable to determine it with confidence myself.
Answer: 1500 rpm
